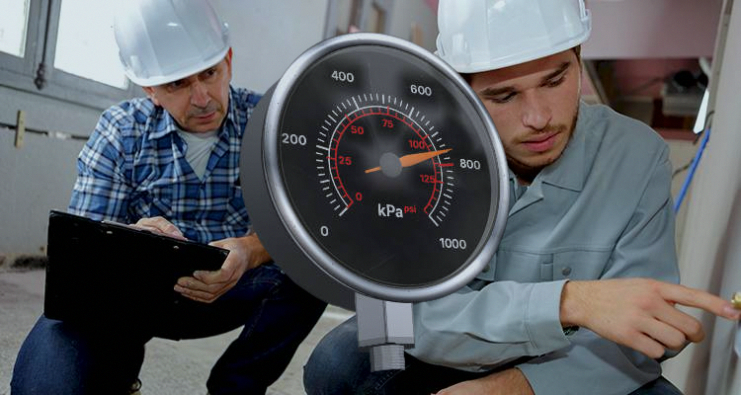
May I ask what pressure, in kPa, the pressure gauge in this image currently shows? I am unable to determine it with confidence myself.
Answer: 760 kPa
